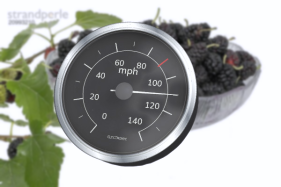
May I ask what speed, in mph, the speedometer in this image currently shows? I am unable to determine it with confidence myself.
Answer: 110 mph
